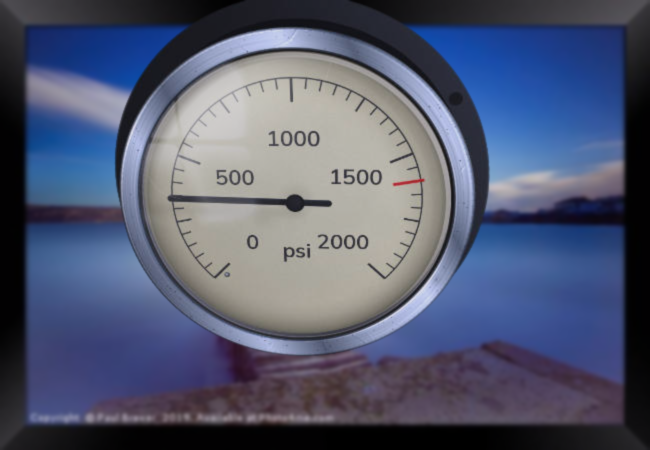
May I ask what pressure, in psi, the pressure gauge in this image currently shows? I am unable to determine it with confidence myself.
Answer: 350 psi
